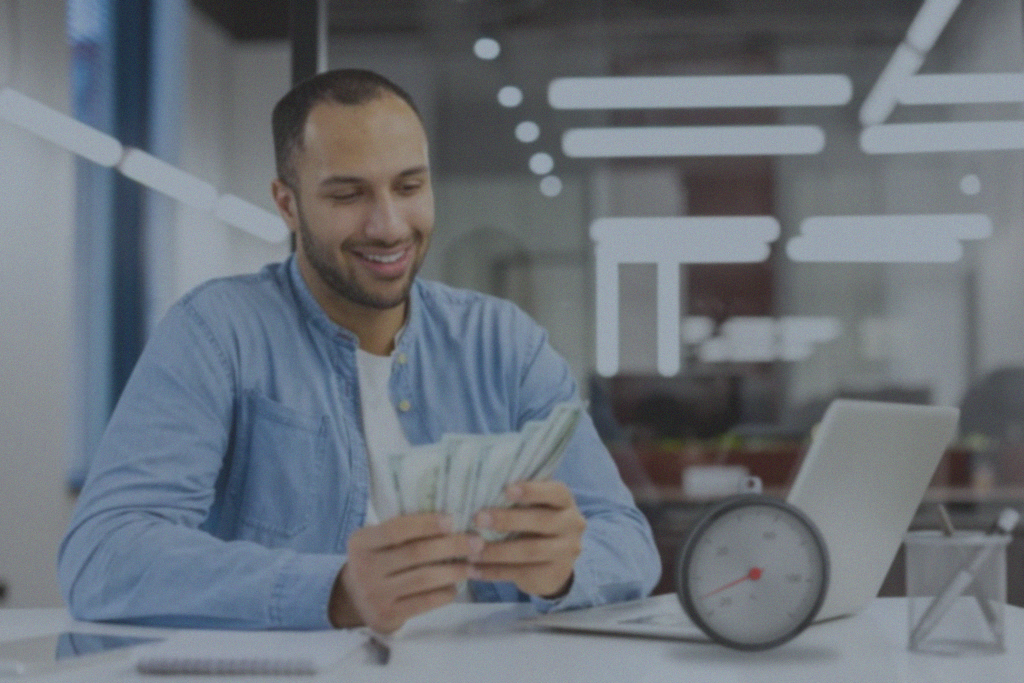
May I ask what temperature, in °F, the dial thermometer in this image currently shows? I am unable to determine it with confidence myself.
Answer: -10 °F
